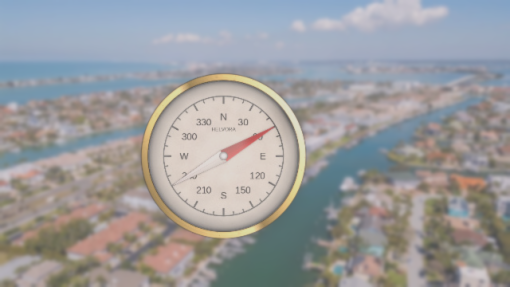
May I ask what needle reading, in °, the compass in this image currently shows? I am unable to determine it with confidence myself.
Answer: 60 °
